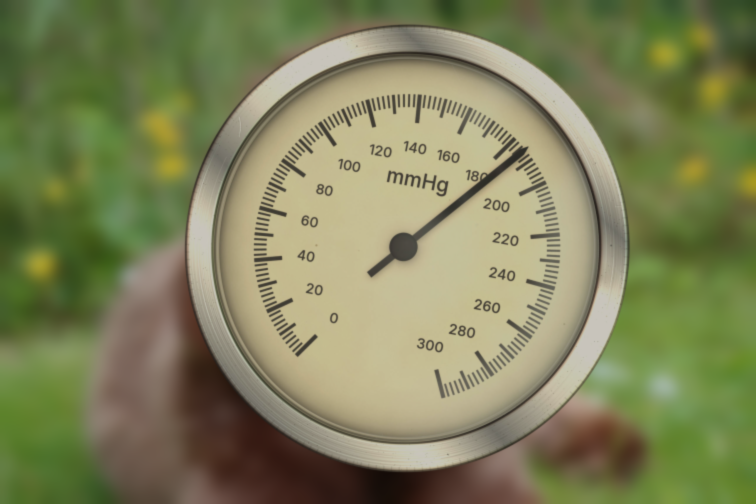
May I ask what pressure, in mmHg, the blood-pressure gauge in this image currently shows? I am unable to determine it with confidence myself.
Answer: 186 mmHg
